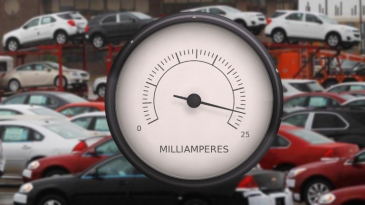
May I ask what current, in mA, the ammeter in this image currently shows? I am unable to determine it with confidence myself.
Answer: 23 mA
